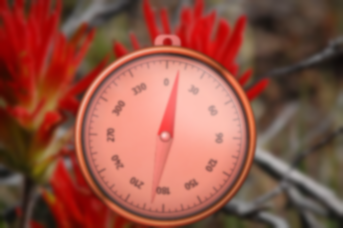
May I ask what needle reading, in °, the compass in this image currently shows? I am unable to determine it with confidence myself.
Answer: 10 °
